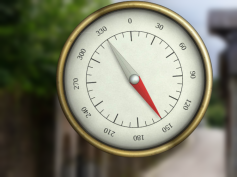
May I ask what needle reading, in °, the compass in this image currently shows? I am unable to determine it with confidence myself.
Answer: 150 °
